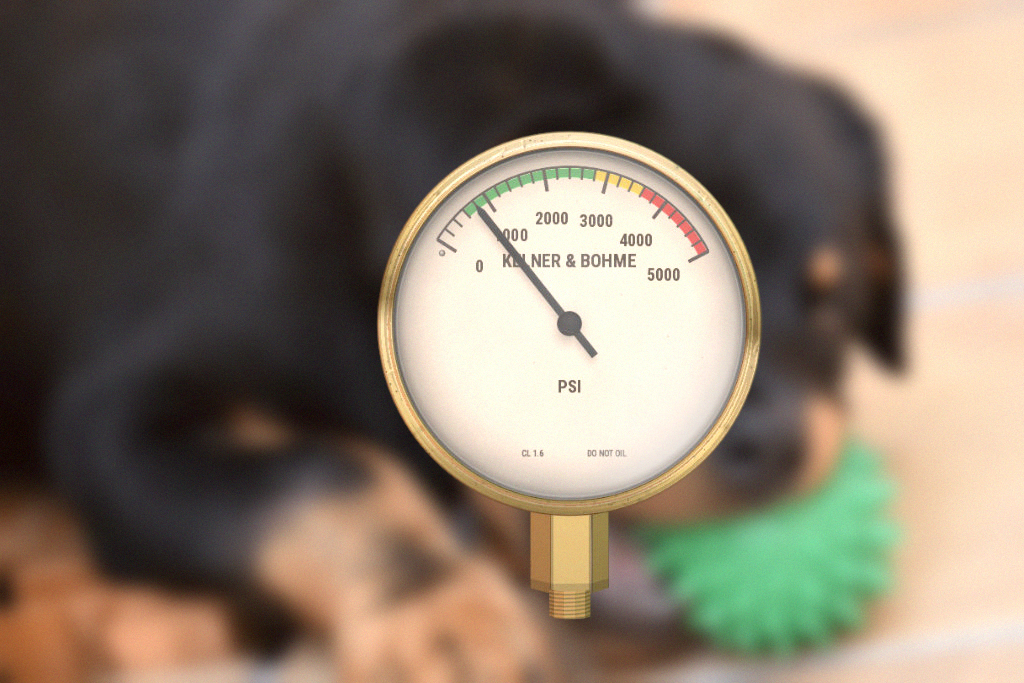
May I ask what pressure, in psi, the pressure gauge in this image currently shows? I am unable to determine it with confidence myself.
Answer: 800 psi
